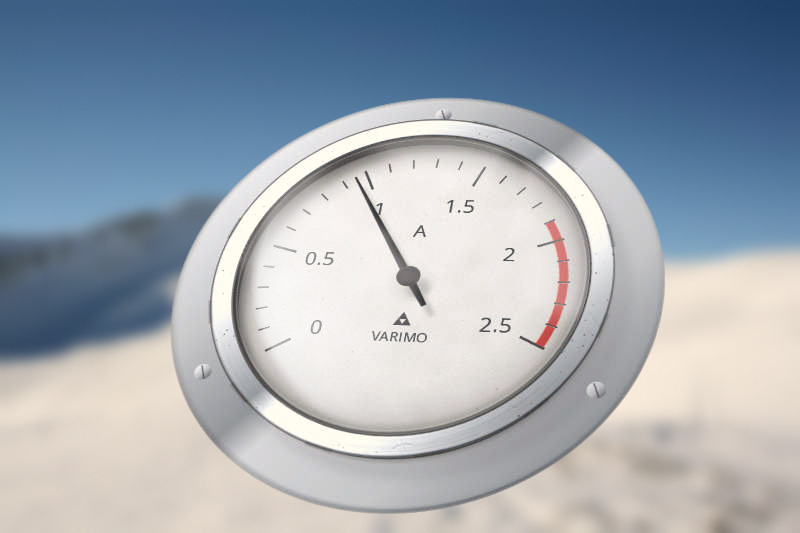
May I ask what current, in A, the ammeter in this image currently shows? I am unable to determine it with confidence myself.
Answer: 0.95 A
